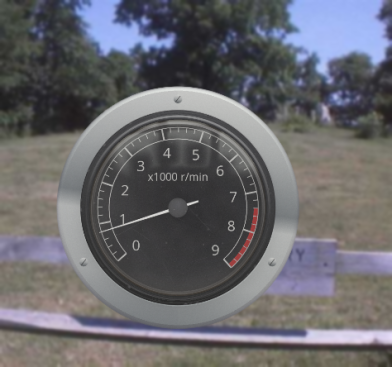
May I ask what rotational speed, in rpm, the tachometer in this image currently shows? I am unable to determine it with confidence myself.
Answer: 800 rpm
